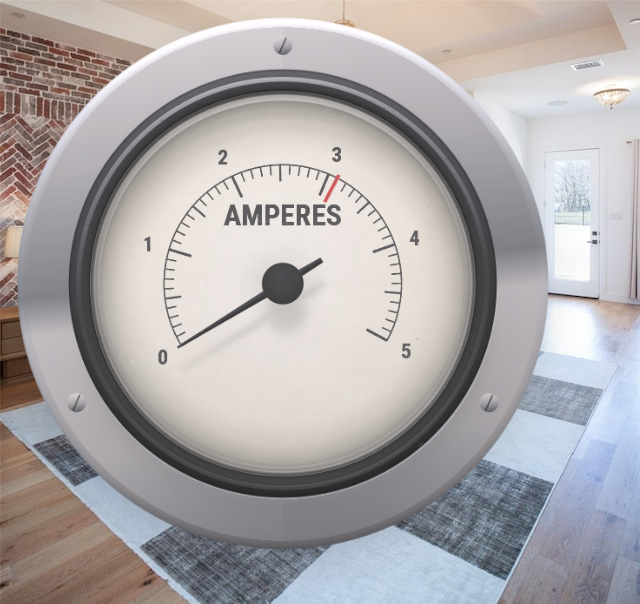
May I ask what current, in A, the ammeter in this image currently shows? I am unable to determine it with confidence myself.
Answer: 0 A
